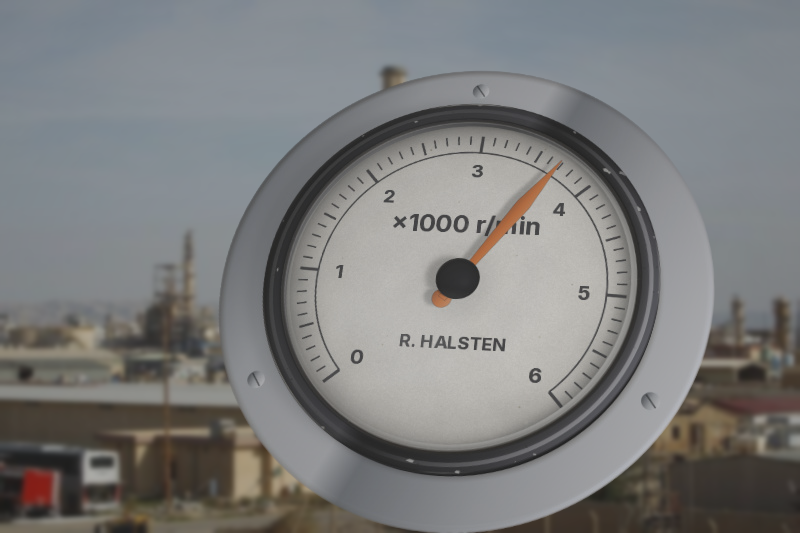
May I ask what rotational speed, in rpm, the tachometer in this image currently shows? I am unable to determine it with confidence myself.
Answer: 3700 rpm
